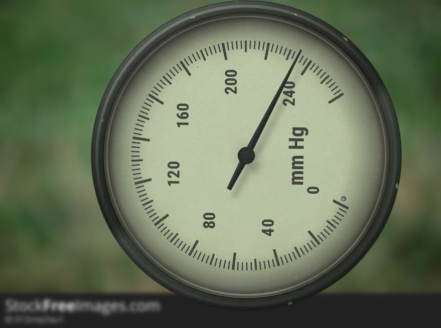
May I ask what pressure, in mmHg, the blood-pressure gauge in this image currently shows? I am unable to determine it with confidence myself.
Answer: 234 mmHg
